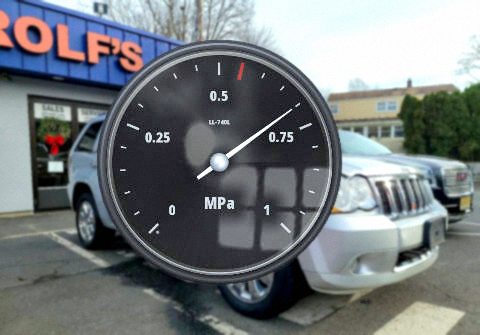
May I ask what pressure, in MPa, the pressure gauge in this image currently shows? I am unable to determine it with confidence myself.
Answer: 0.7 MPa
